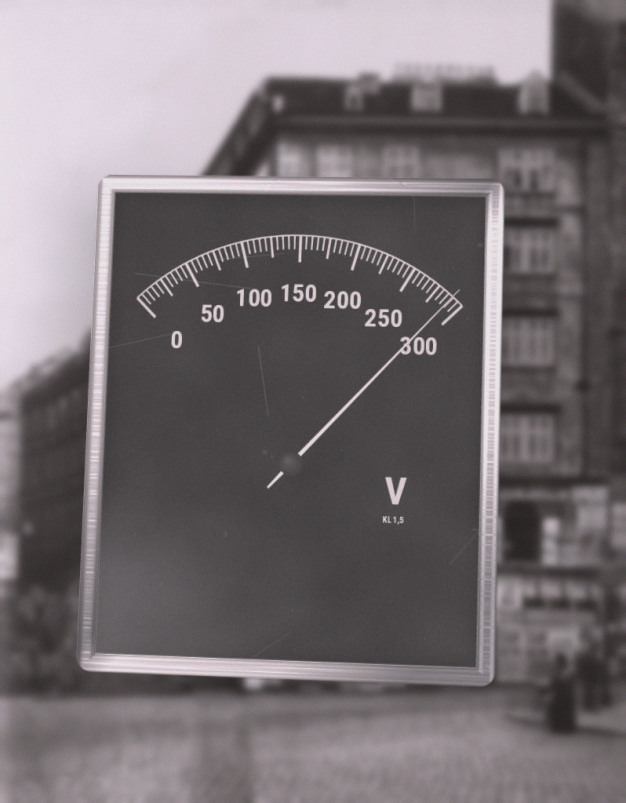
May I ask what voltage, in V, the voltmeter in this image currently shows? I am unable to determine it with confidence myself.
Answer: 290 V
